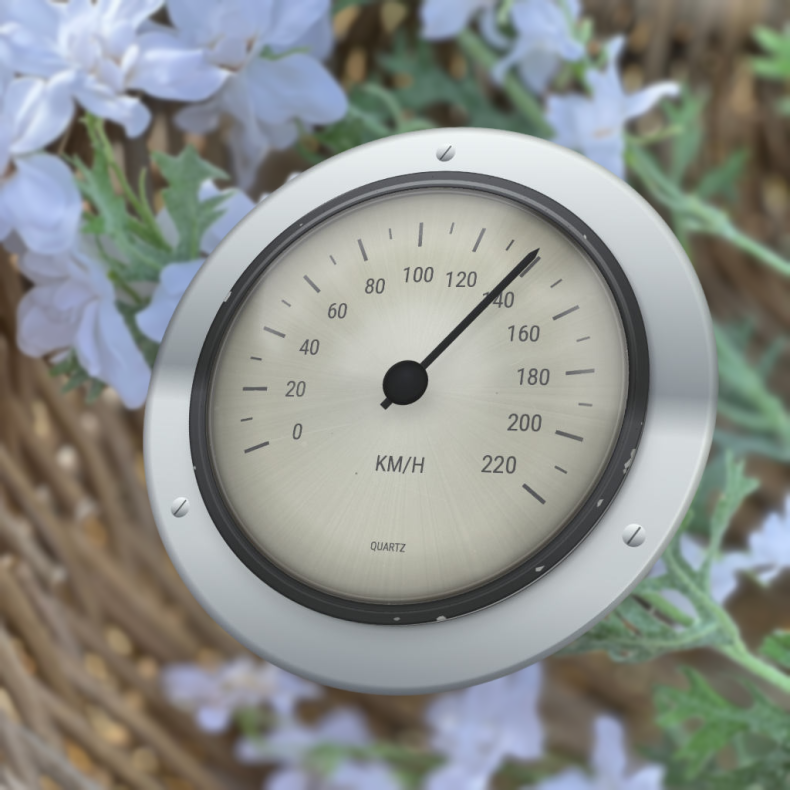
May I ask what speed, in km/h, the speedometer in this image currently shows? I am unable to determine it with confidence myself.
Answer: 140 km/h
